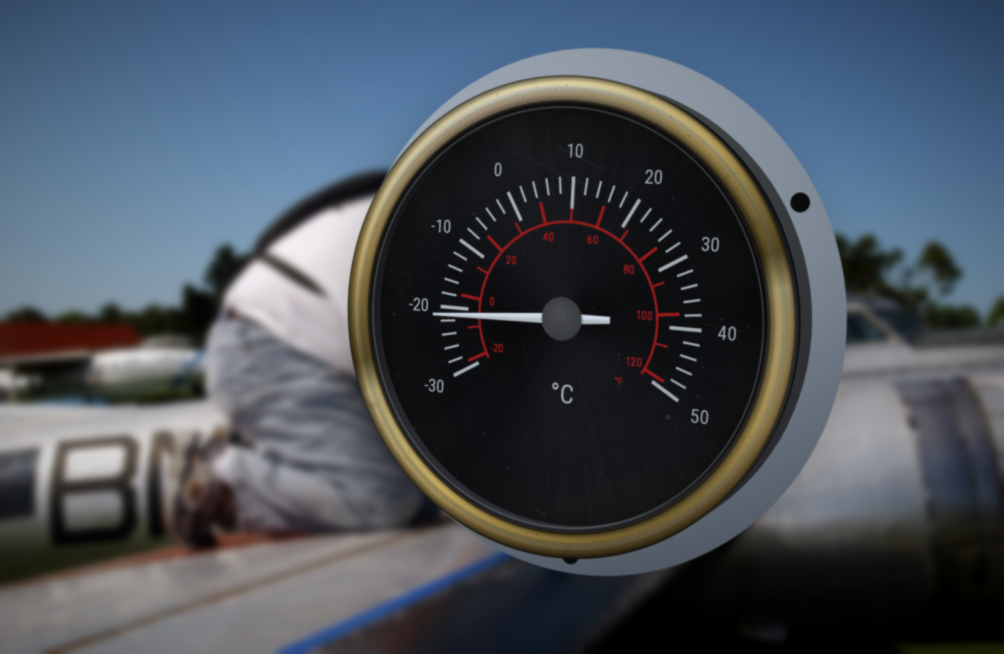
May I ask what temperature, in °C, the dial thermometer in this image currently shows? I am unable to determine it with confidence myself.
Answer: -21 °C
